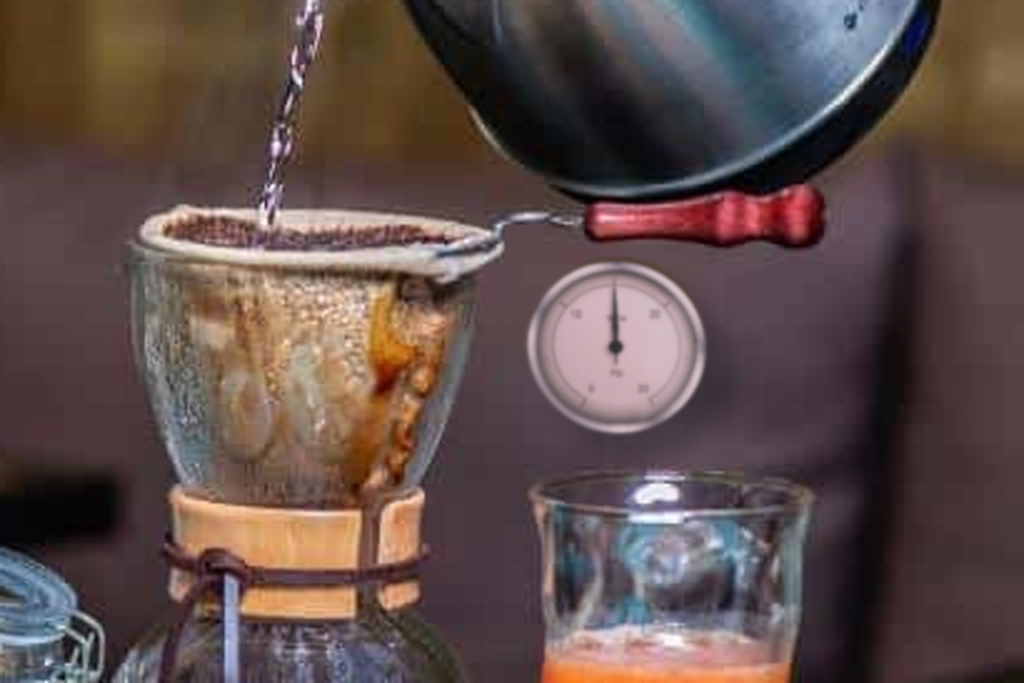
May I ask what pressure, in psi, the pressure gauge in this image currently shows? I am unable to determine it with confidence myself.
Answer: 15 psi
